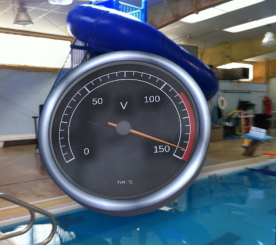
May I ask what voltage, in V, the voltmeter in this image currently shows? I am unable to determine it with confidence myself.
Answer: 145 V
